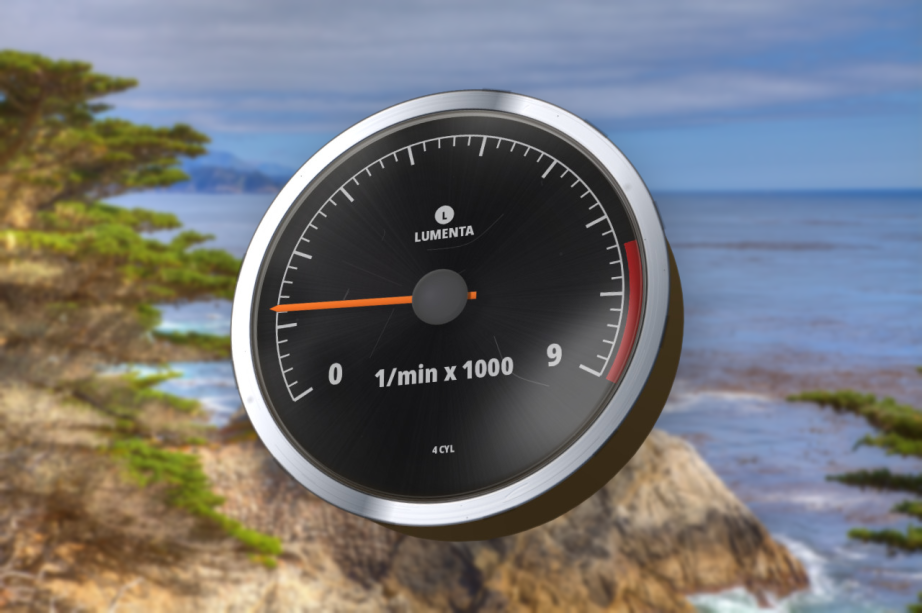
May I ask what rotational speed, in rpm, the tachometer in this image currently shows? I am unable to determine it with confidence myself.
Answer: 1200 rpm
